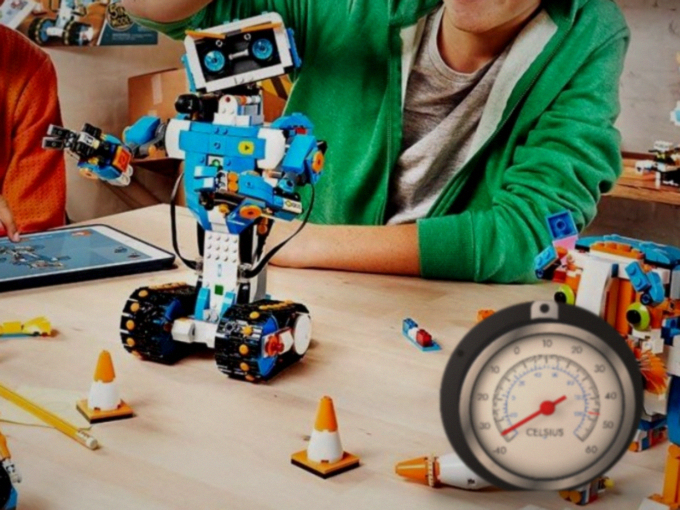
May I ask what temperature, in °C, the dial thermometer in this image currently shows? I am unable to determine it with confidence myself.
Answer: -35 °C
